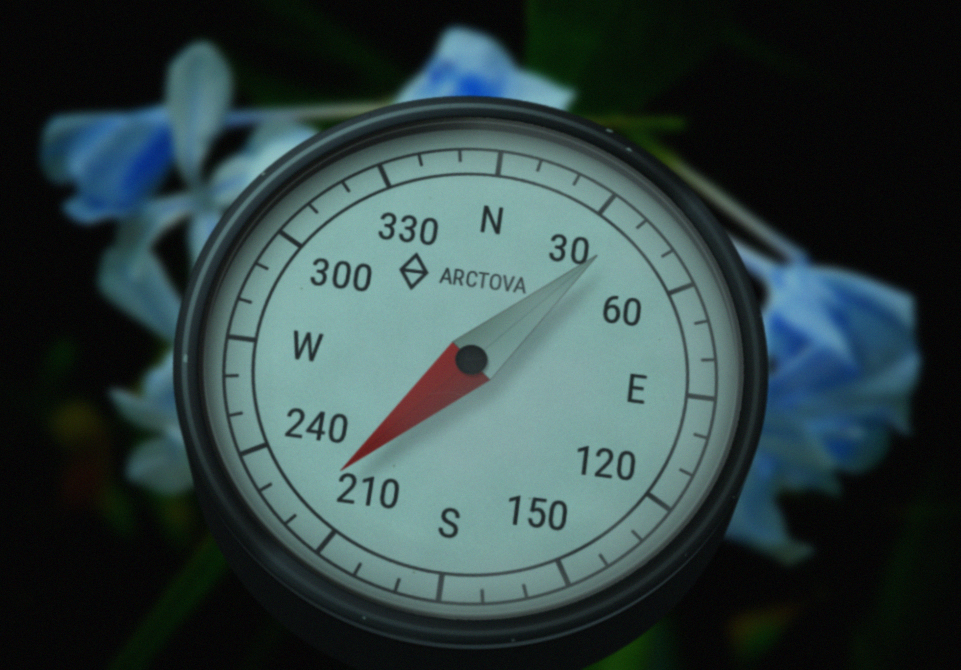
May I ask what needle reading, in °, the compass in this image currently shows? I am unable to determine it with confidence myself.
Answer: 220 °
